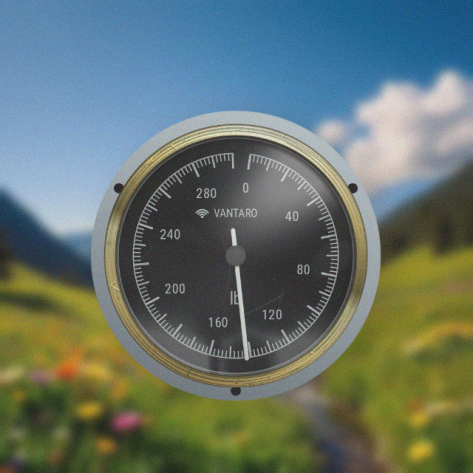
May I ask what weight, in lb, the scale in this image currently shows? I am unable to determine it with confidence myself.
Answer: 142 lb
